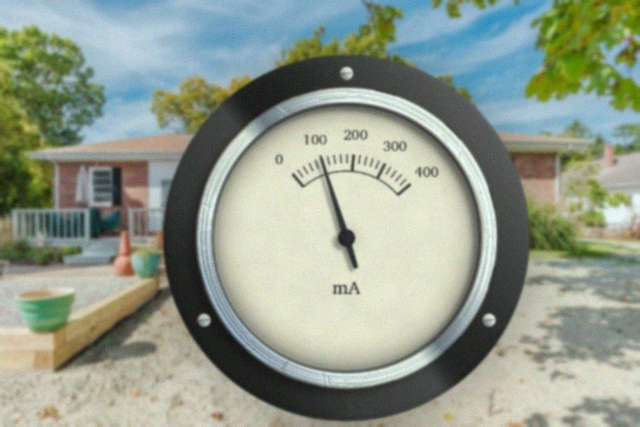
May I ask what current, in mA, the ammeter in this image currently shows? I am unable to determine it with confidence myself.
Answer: 100 mA
